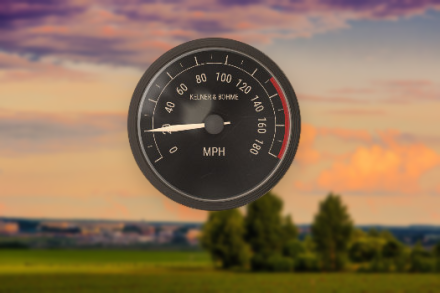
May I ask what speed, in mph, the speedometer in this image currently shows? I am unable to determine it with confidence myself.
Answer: 20 mph
